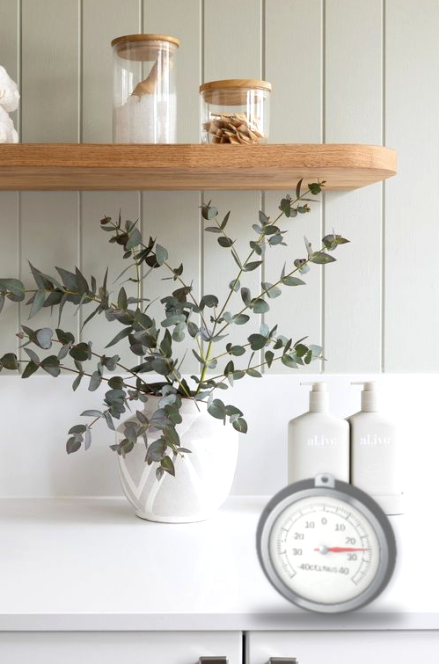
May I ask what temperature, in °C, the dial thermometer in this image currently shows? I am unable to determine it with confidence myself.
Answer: 25 °C
